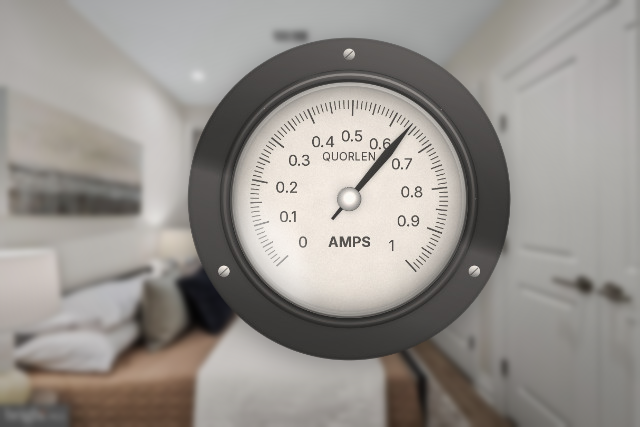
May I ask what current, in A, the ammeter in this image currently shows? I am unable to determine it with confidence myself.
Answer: 0.64 A
